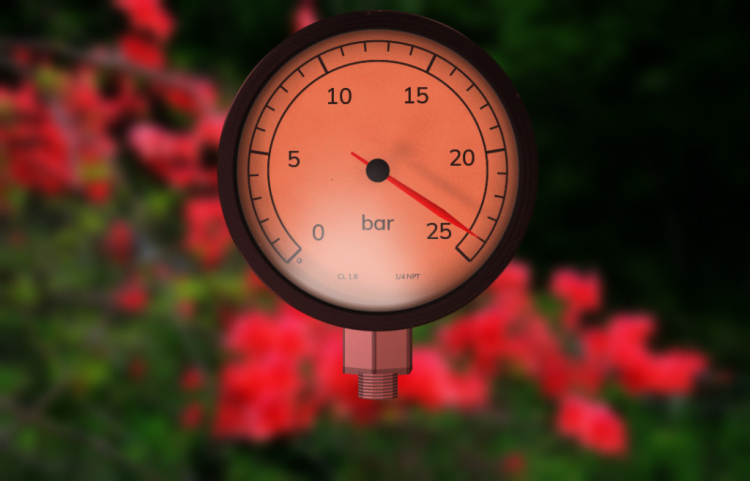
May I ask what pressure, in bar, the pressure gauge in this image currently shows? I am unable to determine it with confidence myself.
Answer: 24 bar
